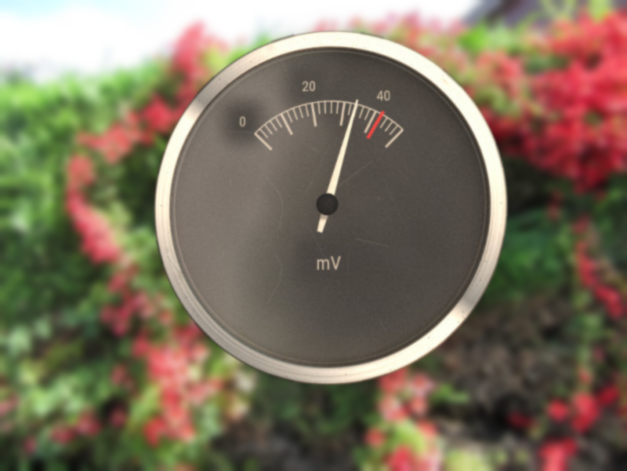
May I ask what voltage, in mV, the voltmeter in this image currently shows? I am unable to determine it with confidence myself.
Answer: 34 mV
